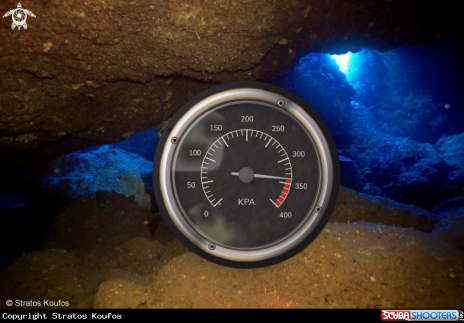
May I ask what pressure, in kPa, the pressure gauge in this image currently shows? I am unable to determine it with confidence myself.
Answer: 340 kPa
